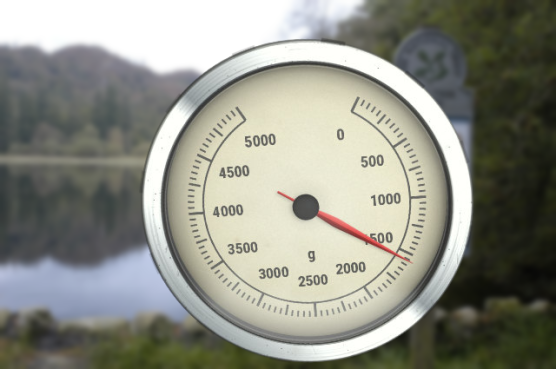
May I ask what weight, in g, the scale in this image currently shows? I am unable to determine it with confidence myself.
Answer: 1550 g
